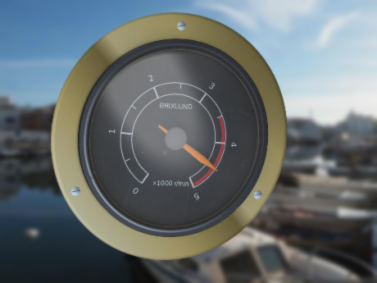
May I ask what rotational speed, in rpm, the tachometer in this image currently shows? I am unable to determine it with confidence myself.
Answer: 4500 rpm
